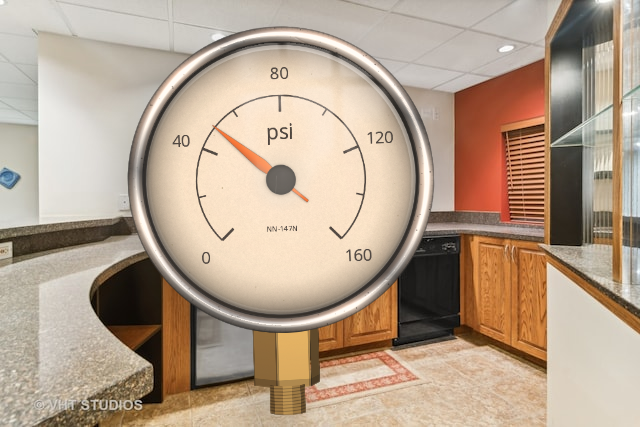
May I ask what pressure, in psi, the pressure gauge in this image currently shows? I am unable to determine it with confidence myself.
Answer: 50 psi
